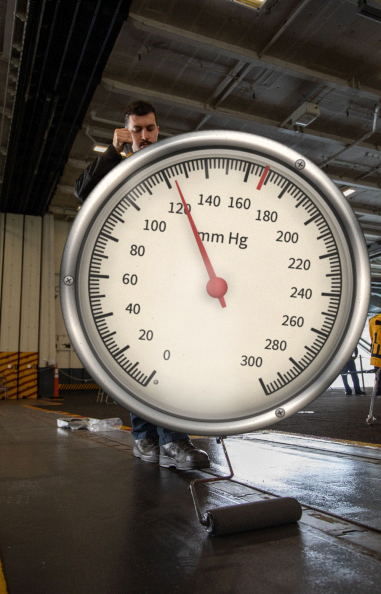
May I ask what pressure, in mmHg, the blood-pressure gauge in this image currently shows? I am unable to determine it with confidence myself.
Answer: 124 mmHg
